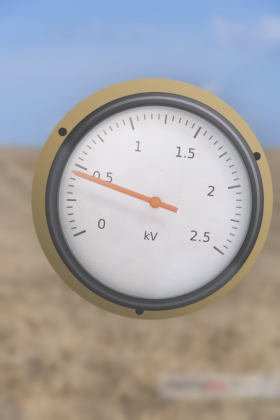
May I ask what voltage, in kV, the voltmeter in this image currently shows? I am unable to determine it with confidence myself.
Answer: 0.45 kV
